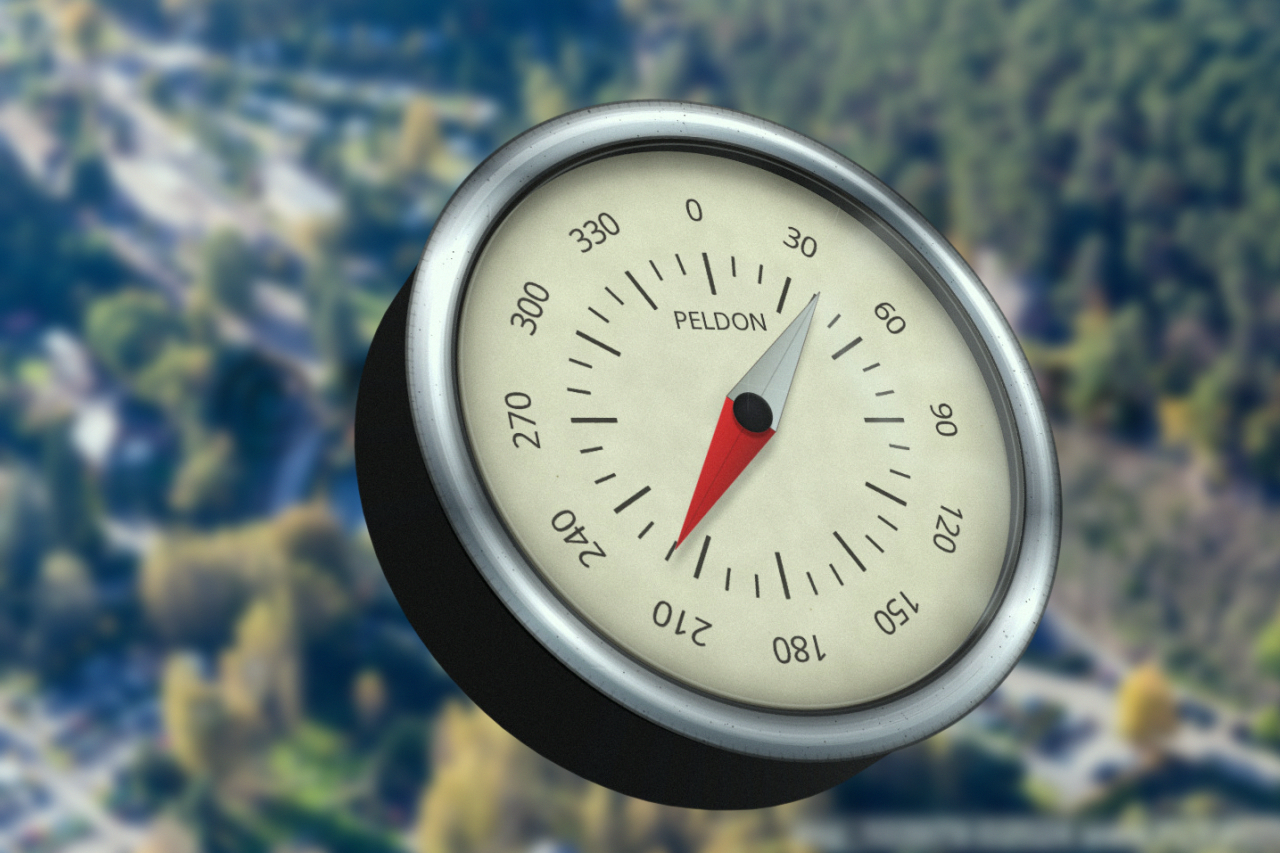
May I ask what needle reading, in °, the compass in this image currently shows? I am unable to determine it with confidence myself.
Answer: 220 °
